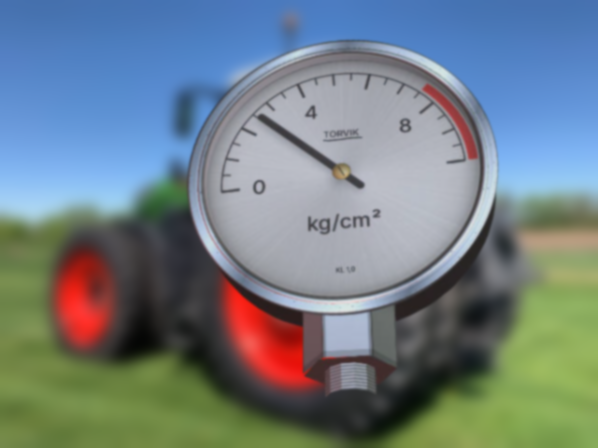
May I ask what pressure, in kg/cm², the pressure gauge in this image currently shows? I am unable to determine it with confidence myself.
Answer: 2.5 kg/cm²
